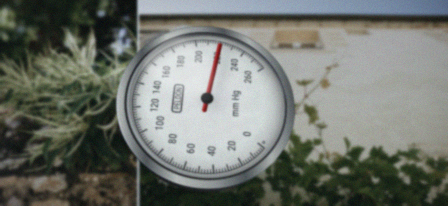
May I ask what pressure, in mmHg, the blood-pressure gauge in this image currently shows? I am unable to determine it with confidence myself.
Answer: 220 mmHg
